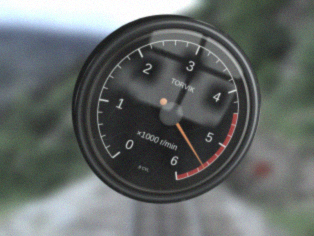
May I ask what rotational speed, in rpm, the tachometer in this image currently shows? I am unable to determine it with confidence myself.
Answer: 5500 rpm
